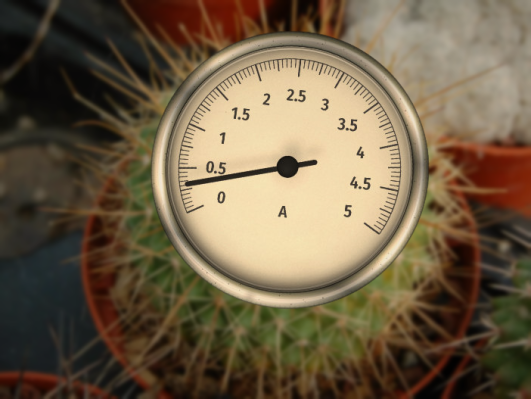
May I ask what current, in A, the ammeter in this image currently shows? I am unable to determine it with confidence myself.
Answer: 0.3 A
